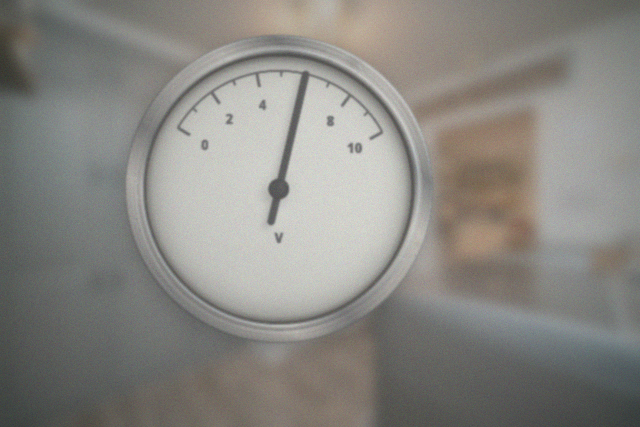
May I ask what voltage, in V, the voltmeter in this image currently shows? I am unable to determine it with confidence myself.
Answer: 6 V
